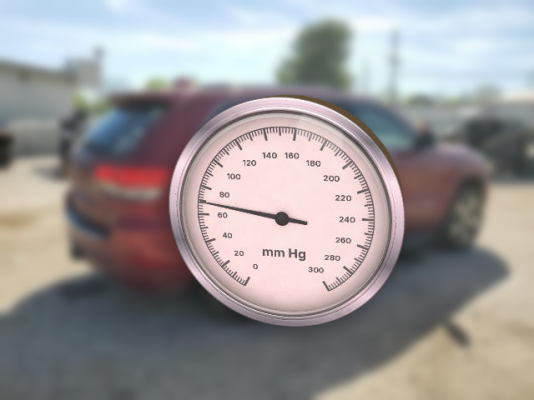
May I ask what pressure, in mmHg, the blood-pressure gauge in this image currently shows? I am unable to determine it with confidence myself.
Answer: 70 mmHg
